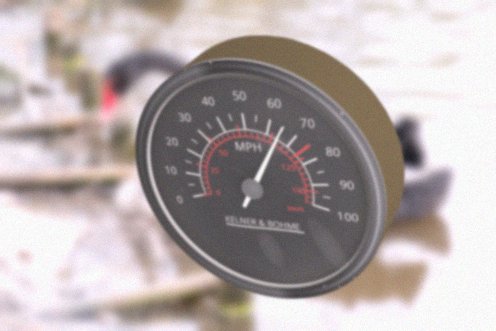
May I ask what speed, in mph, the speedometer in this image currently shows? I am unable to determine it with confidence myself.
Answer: 65 mph
